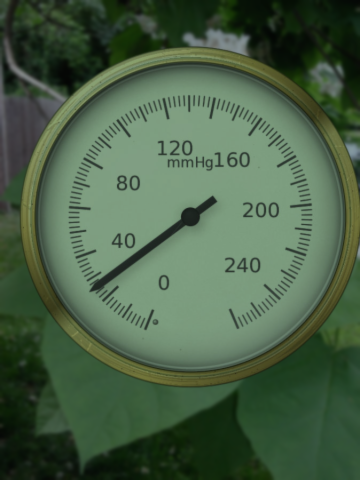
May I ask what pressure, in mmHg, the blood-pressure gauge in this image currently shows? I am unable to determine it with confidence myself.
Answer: 26 mmHg
